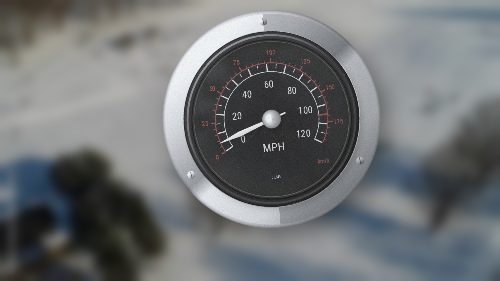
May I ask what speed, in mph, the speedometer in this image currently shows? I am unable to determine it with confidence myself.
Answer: 5 mph
